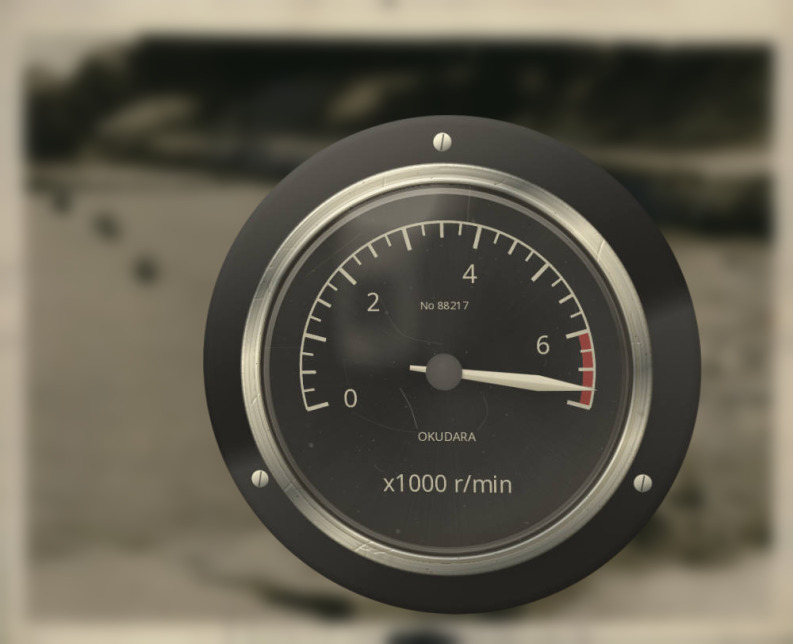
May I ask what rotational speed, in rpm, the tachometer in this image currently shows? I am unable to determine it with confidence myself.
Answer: 6750 rpm
